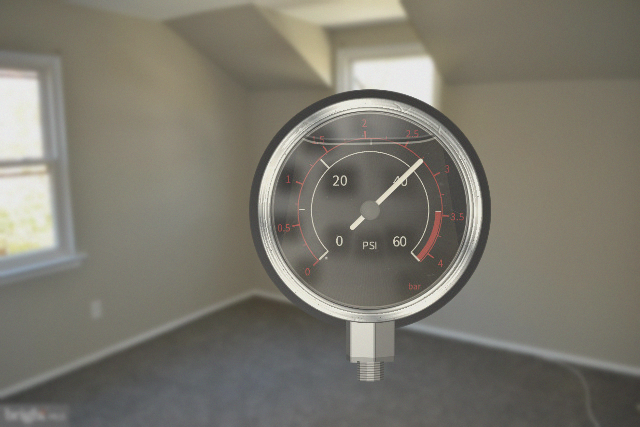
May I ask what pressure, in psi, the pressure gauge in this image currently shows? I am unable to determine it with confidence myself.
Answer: 40 psi
